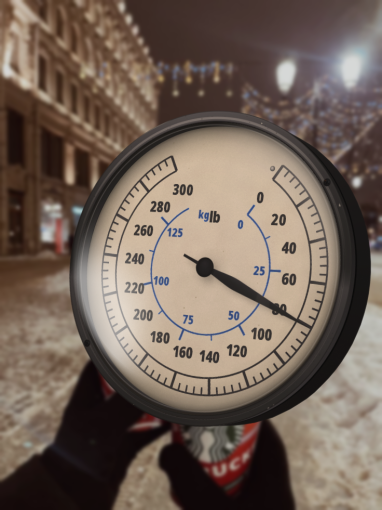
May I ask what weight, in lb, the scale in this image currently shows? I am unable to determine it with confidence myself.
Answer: 80 lb
